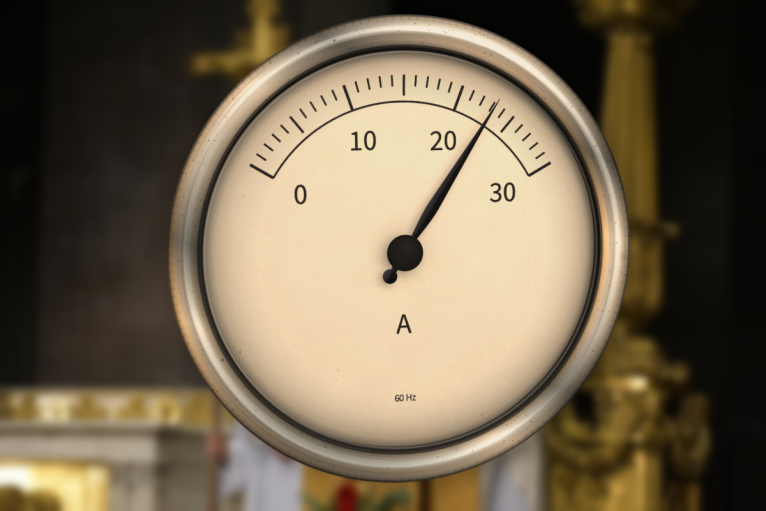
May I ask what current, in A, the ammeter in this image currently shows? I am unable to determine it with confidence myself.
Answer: 23 A
